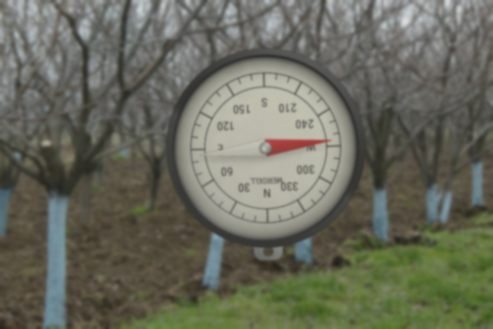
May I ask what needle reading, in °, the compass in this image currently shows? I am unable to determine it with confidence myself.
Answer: 265 °
